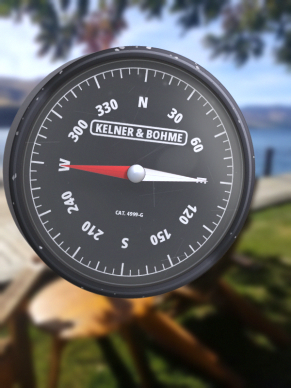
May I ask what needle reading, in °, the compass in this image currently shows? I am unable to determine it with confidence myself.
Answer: 270 °
